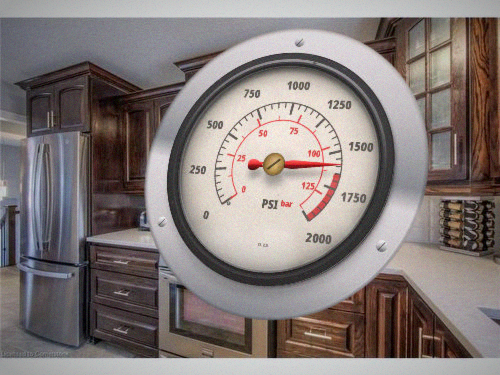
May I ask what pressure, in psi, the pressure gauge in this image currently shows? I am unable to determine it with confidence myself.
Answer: 1600 psi
